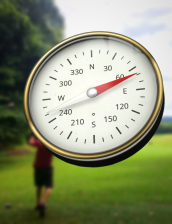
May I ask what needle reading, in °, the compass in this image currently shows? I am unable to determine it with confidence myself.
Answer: 70 °
